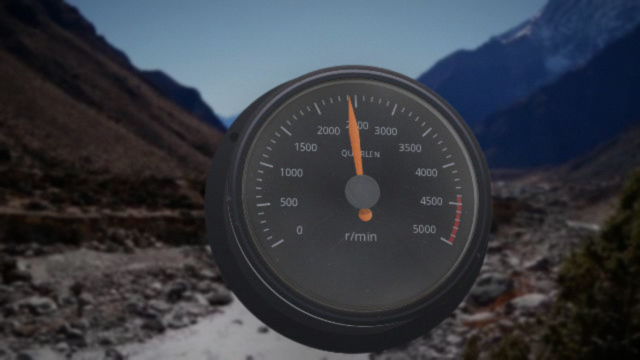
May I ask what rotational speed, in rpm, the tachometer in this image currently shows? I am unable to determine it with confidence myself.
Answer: 2400 rpm
